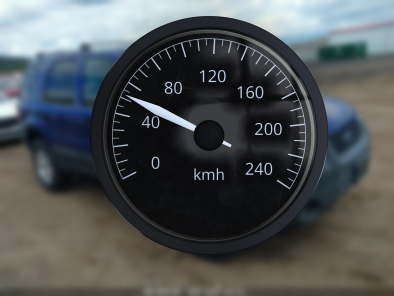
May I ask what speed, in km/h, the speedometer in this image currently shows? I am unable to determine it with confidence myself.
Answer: 52.5 km/h
